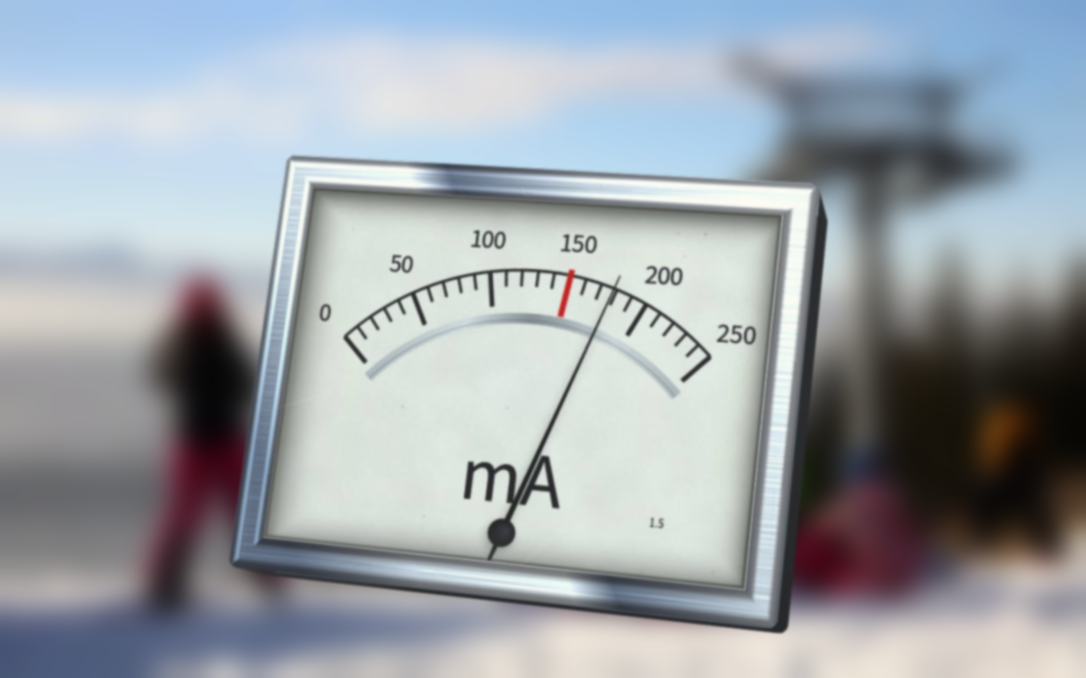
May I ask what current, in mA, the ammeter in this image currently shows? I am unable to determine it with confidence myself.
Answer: 180 mA
